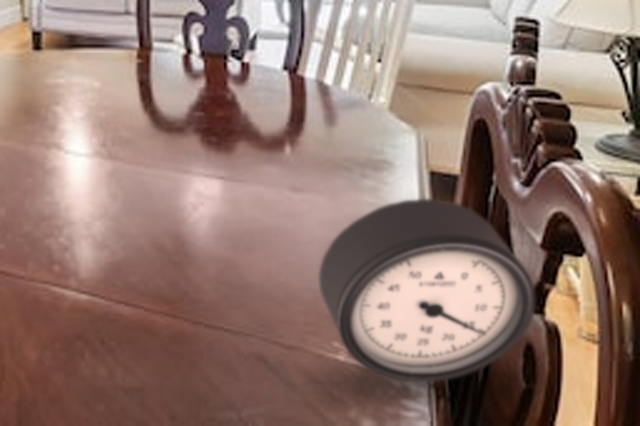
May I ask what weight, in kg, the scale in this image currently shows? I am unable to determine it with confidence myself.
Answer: 15 kg
